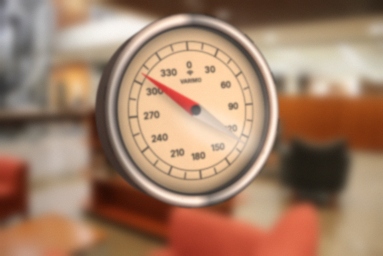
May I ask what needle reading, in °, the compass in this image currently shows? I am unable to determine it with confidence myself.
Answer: 307.5 °
